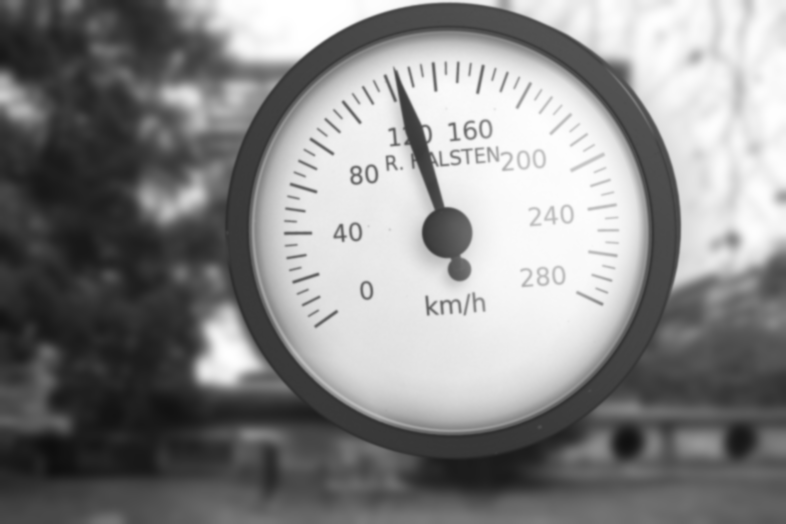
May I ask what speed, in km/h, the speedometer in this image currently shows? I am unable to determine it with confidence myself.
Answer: 125 km/h
